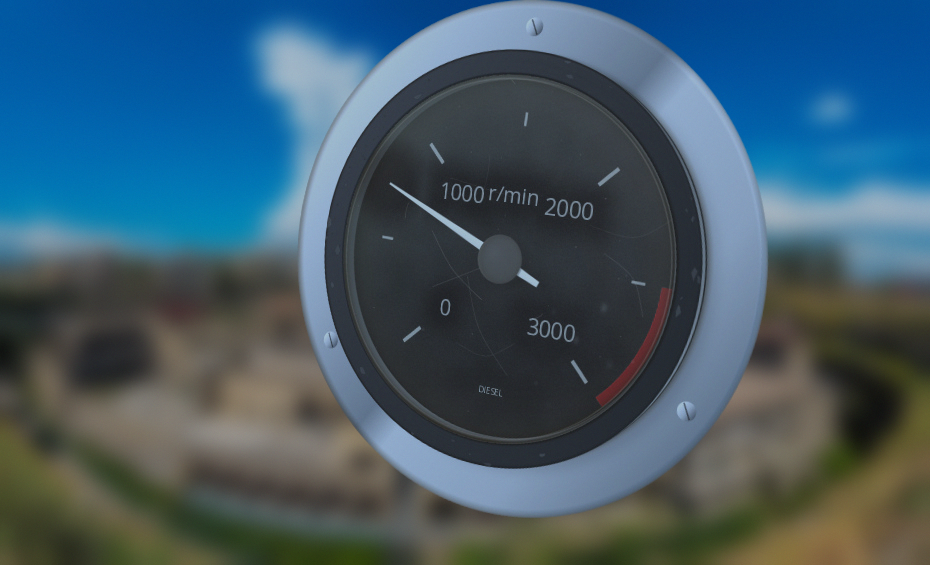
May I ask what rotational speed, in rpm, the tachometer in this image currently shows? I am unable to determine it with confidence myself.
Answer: 750 rpm
